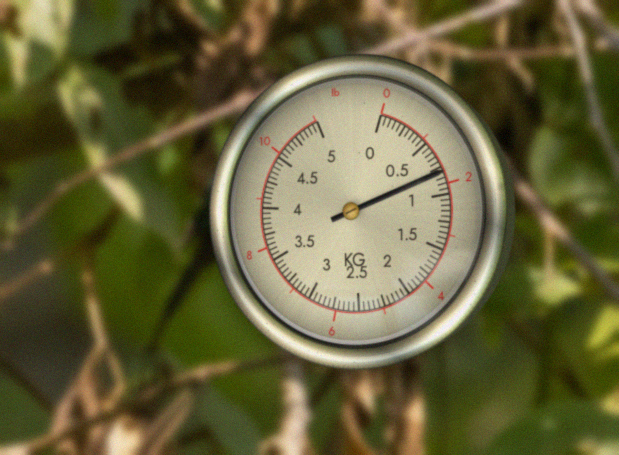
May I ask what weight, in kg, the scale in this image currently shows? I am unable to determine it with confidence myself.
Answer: 0.8 kg
